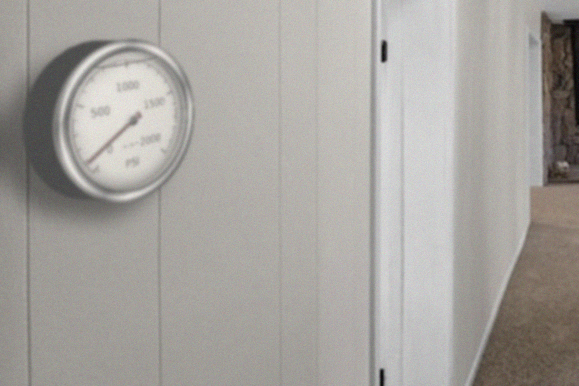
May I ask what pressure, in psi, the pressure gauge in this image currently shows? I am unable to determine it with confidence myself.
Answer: 100 psi
